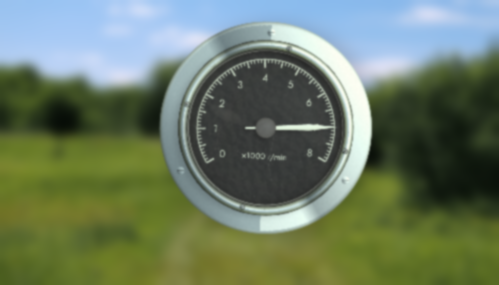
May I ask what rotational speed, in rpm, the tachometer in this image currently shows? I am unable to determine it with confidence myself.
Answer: 7000 rpm
